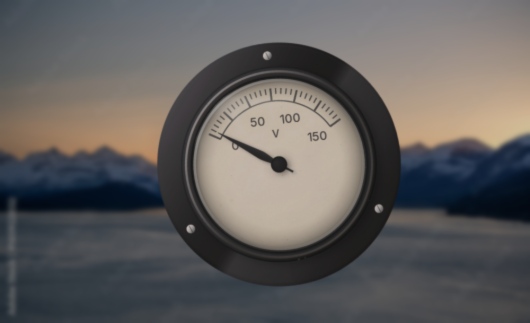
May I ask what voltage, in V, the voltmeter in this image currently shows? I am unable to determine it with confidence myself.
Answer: 5 V
